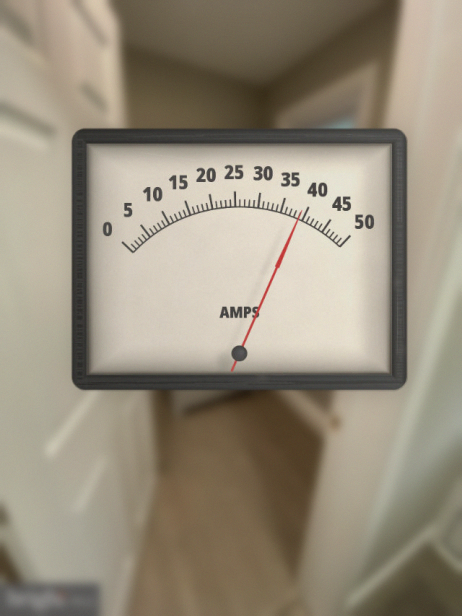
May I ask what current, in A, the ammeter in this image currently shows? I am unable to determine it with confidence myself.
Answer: 39 A
